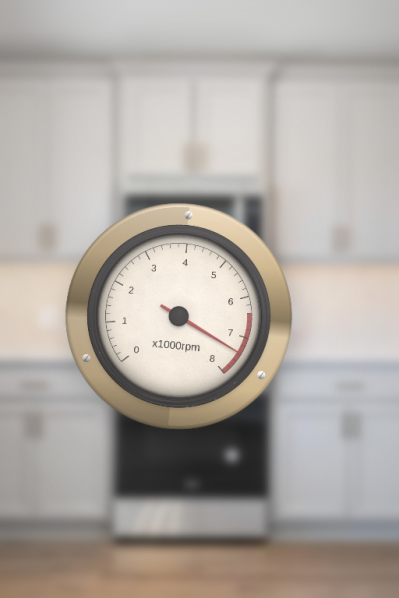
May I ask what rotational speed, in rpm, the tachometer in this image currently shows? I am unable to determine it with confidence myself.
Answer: 7400 rpm
